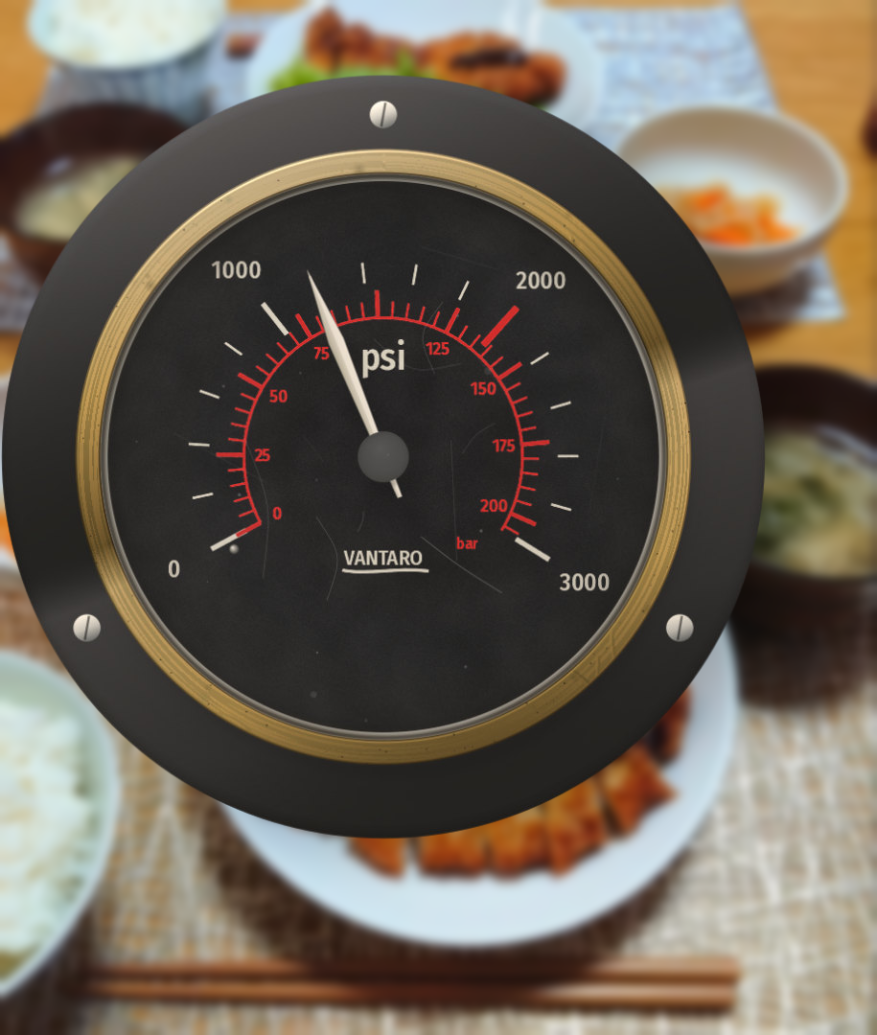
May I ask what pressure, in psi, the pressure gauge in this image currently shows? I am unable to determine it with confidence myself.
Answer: 1200 psi
